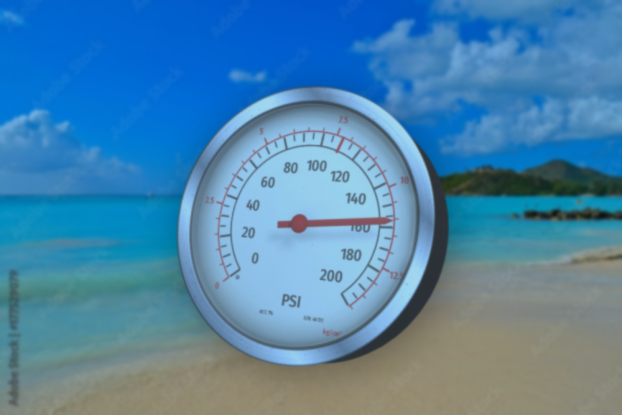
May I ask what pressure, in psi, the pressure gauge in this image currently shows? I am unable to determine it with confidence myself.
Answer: 157.5 psi
